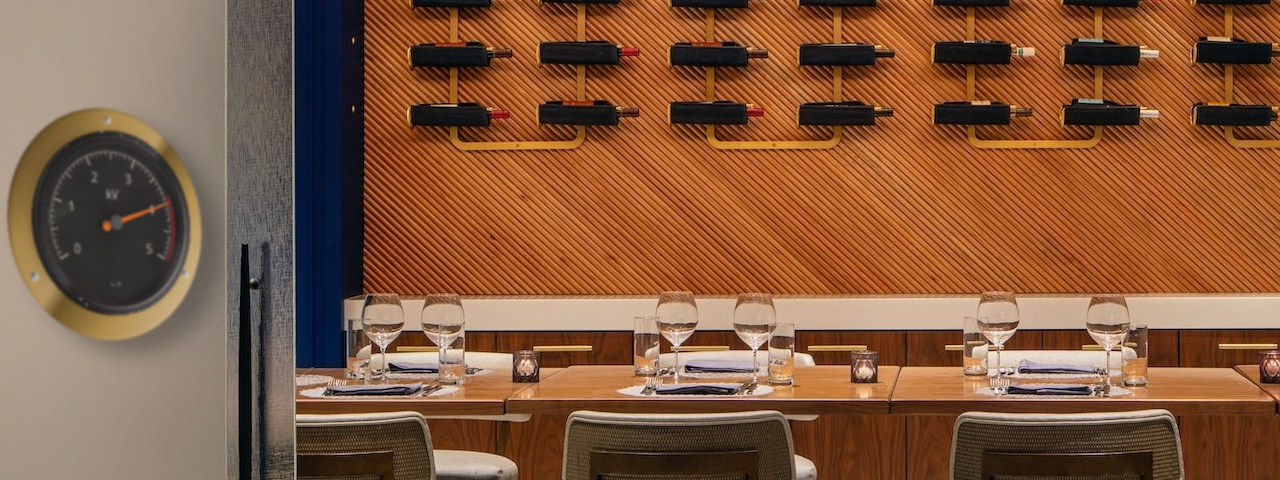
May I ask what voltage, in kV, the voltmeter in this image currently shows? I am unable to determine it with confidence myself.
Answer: 4 kV
